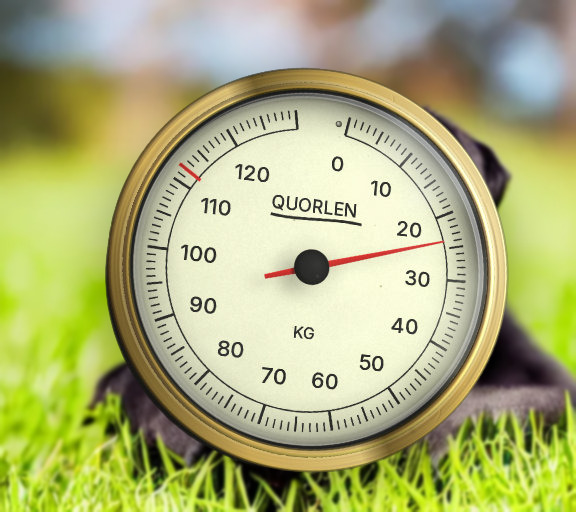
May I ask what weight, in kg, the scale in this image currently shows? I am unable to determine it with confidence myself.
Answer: 24 kg
